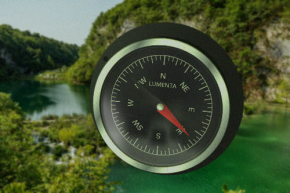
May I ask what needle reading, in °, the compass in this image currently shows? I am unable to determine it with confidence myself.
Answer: 130 °
